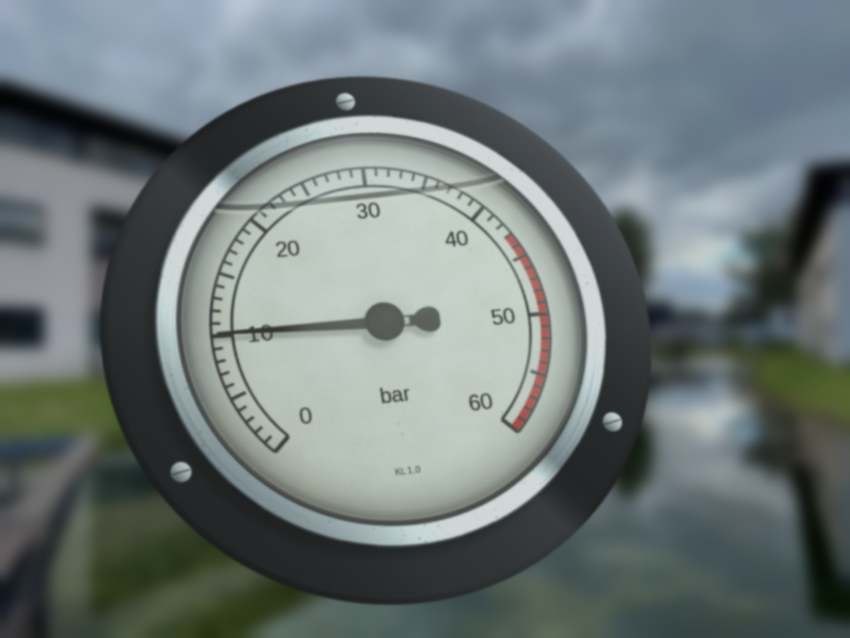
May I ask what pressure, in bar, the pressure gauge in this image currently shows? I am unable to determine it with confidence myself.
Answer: 10 bar
